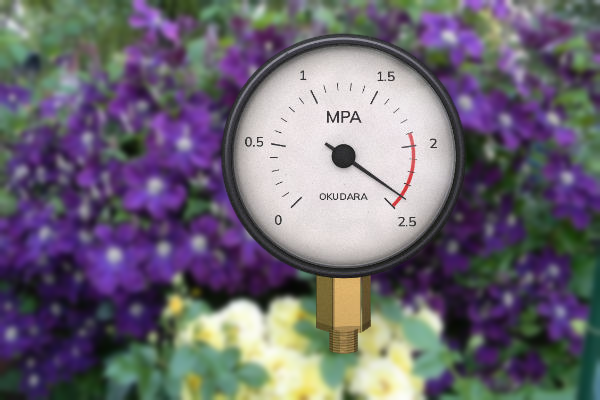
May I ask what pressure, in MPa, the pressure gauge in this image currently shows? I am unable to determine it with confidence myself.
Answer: 2.4 MPa
